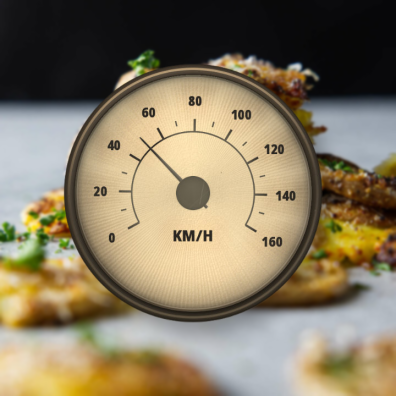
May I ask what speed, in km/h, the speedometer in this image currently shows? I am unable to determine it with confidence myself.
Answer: 50 km/h
